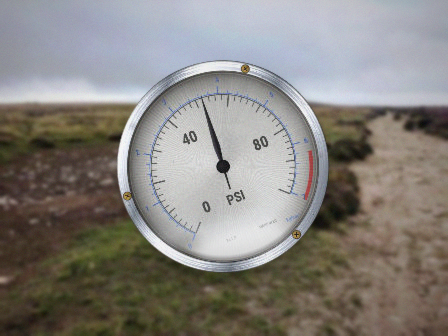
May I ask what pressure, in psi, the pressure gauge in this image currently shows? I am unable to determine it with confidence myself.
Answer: 52 psi
